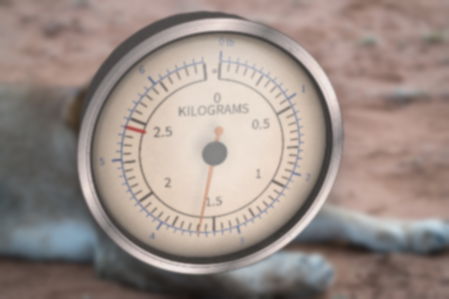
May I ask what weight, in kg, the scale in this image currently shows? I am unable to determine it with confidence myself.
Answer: 1.6 kg
